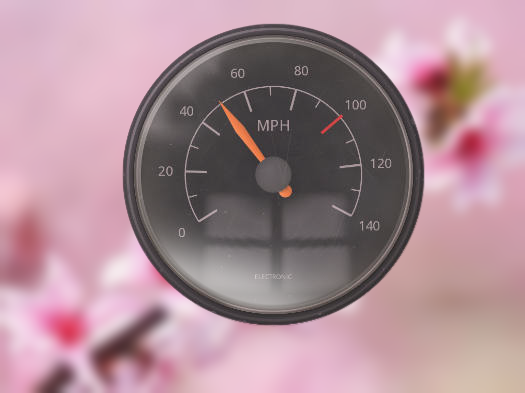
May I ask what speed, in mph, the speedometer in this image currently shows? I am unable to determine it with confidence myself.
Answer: 50 mph
